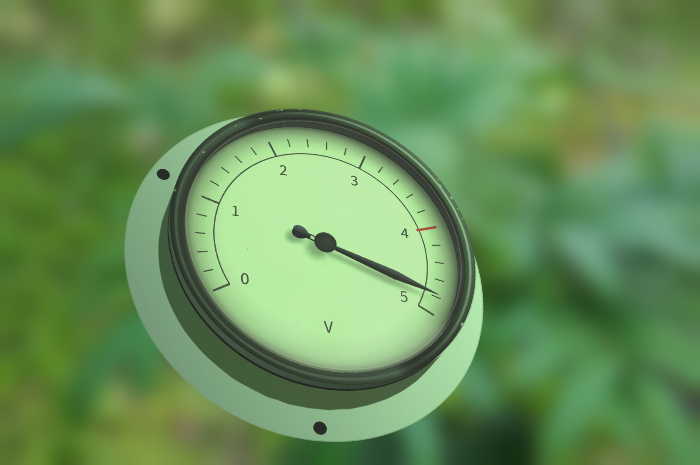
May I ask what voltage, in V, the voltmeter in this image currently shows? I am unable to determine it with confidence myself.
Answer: 4.8 V
